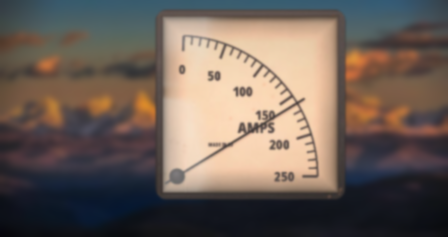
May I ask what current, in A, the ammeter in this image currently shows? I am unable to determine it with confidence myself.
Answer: 160 A
